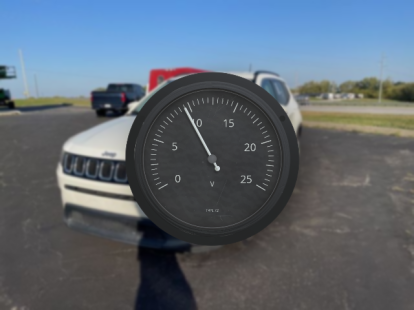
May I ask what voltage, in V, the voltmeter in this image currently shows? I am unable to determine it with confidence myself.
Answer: 9.5 V
